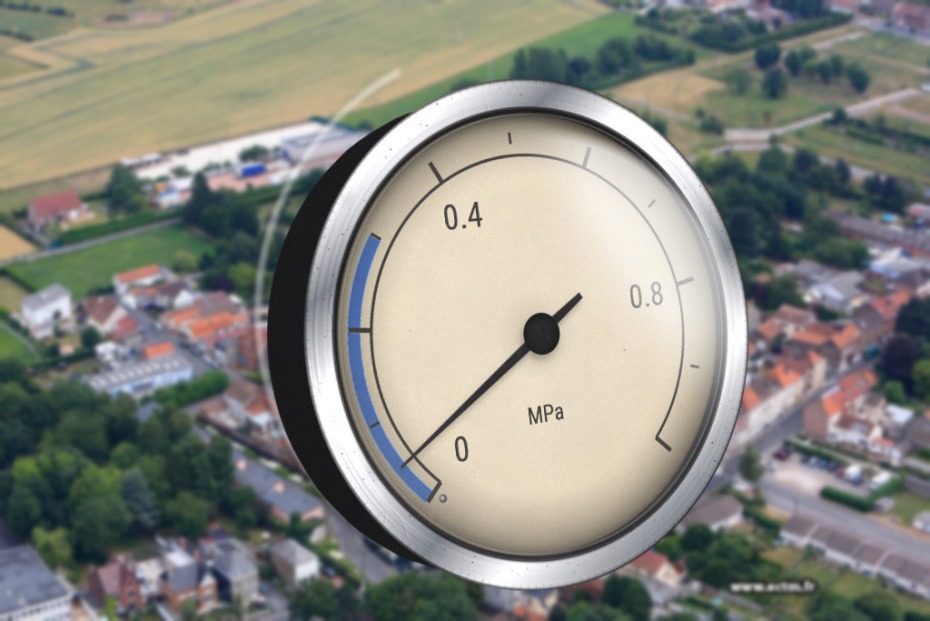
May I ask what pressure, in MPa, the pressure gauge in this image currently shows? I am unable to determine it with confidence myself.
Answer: 0.05 MPa
